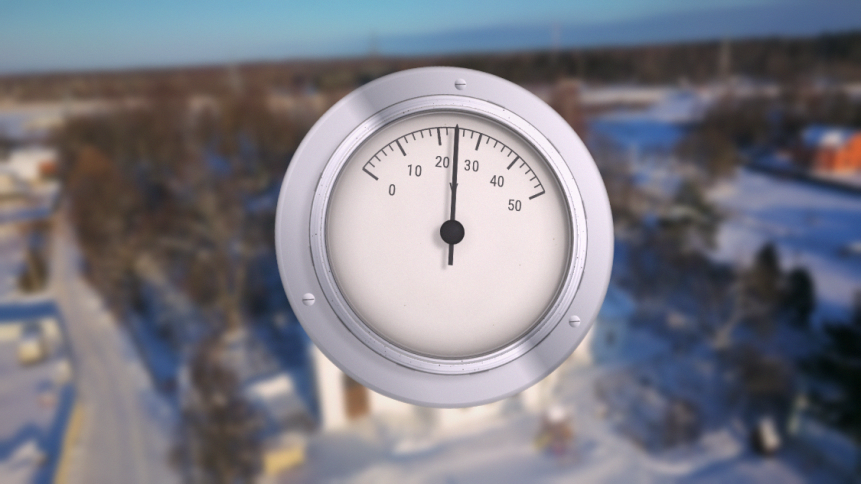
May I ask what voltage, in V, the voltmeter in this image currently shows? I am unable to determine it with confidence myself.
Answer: 24 V
